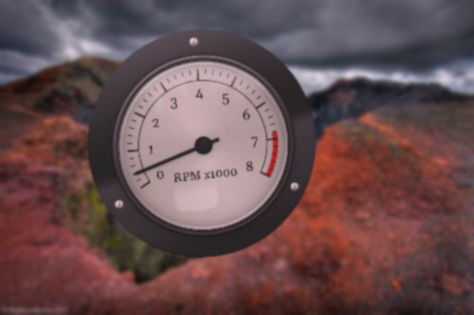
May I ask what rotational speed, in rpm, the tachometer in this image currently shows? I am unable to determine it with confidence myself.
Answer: 400 rpm
